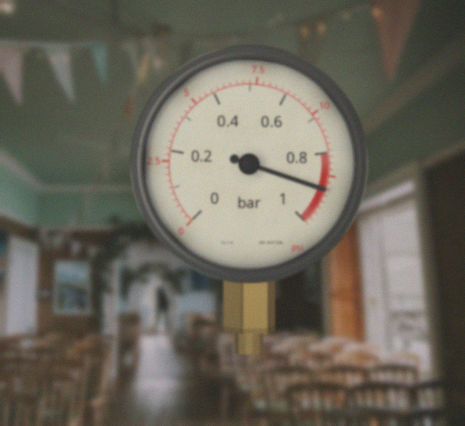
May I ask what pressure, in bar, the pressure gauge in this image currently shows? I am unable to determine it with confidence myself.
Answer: 0.9 bar
